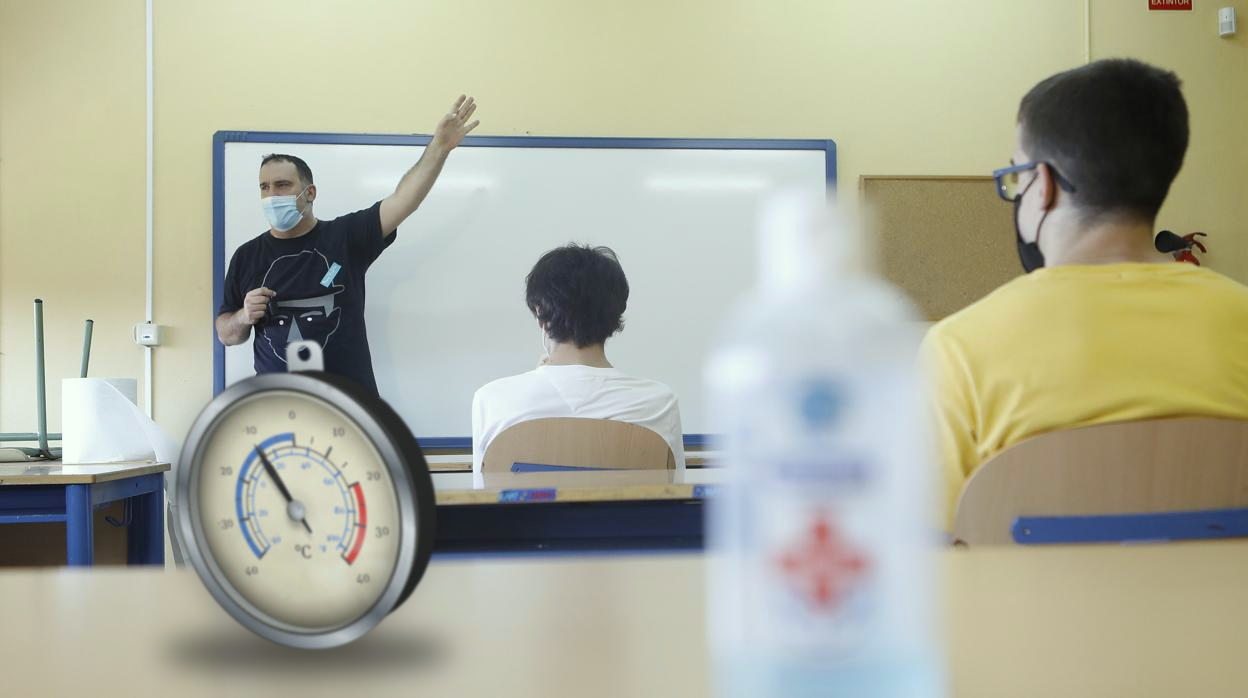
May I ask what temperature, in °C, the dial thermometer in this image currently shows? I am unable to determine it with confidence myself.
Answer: -10 °C
